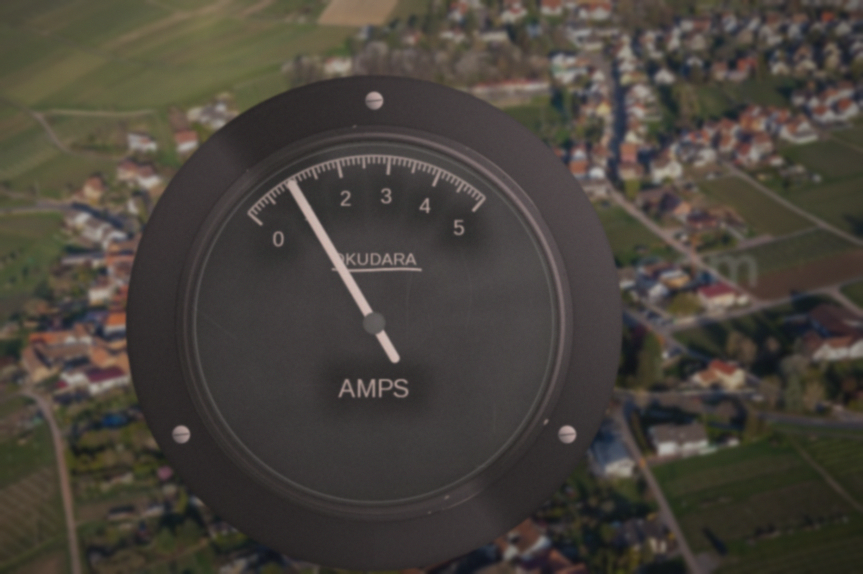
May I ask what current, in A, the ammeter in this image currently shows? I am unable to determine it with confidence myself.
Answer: 1 A
